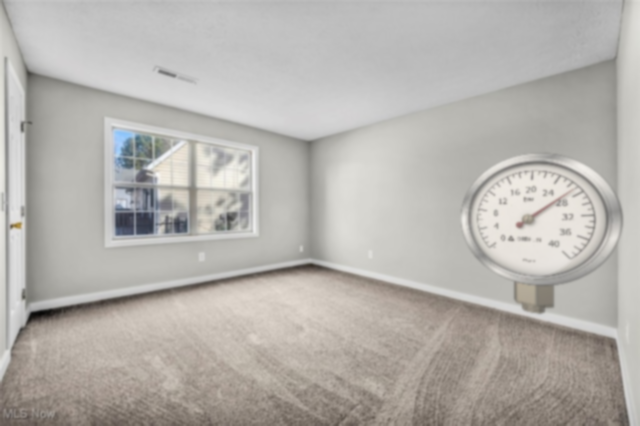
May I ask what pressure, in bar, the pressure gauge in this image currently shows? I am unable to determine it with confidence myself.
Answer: 27 bar
